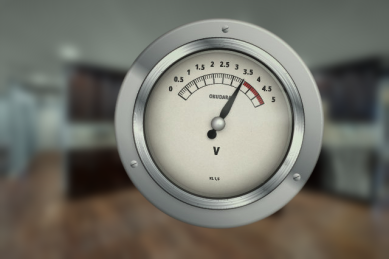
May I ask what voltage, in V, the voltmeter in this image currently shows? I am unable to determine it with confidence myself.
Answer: 3.5 V
